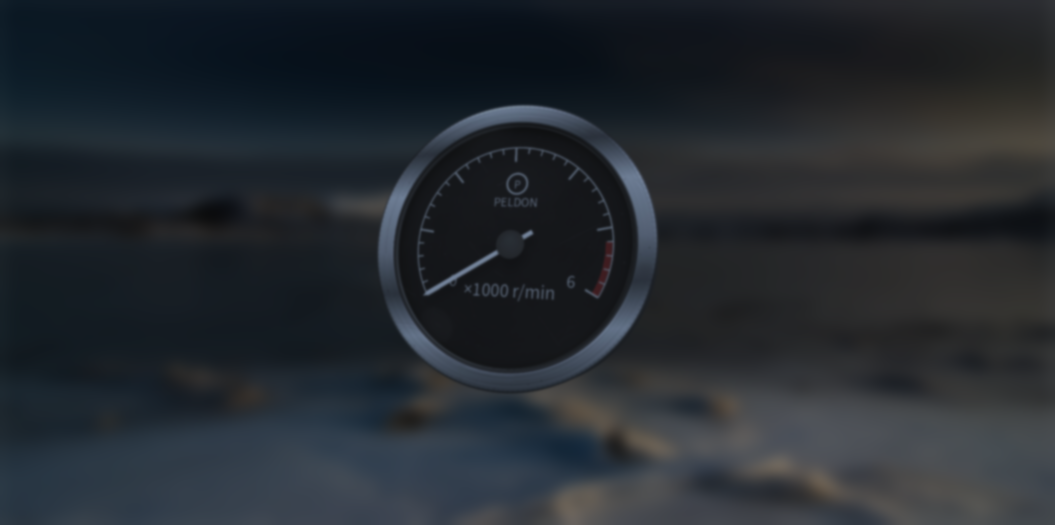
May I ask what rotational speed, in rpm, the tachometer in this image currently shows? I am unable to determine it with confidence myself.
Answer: 0 rpm
